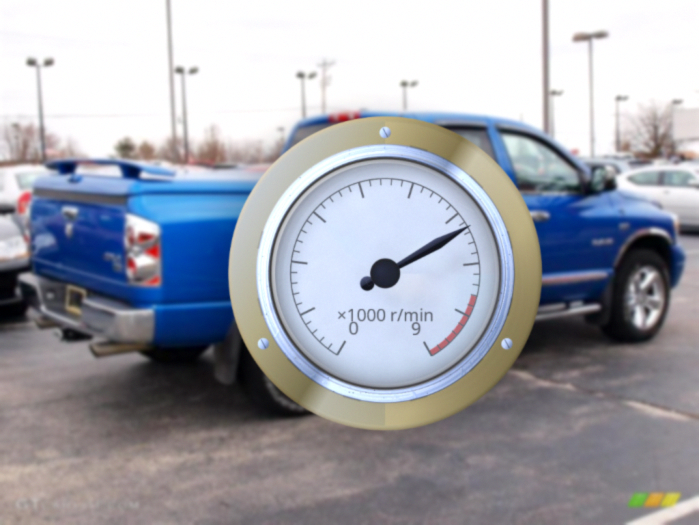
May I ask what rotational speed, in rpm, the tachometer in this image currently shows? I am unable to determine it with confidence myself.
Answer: 6300 rpm
